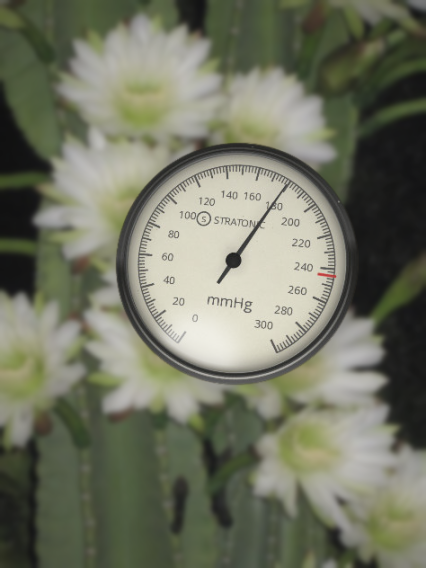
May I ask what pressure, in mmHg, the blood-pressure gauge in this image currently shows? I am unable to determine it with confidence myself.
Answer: 180 mmHg
